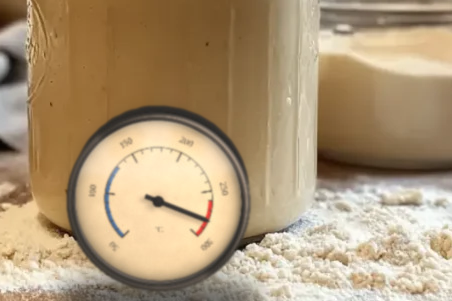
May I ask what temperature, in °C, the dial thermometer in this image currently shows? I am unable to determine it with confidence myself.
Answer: 280 °C
